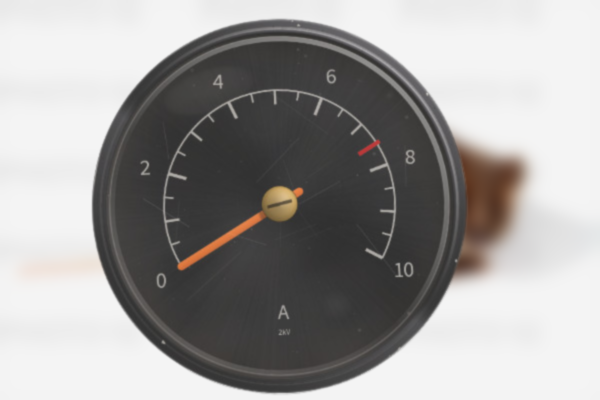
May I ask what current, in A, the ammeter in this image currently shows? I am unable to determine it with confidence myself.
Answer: 0 A
